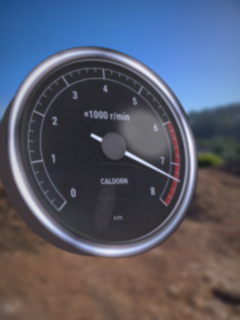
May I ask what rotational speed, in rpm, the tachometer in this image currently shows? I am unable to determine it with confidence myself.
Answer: 7400 rpm
